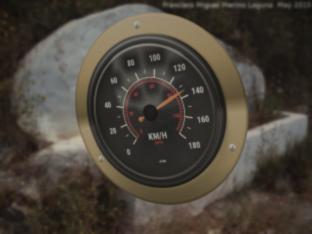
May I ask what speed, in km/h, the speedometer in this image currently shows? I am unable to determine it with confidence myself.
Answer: 135 km/h
